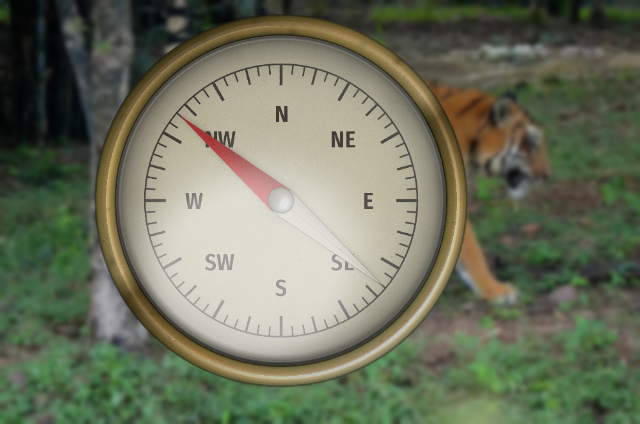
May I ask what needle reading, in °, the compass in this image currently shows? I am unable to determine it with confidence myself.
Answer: 310 °
